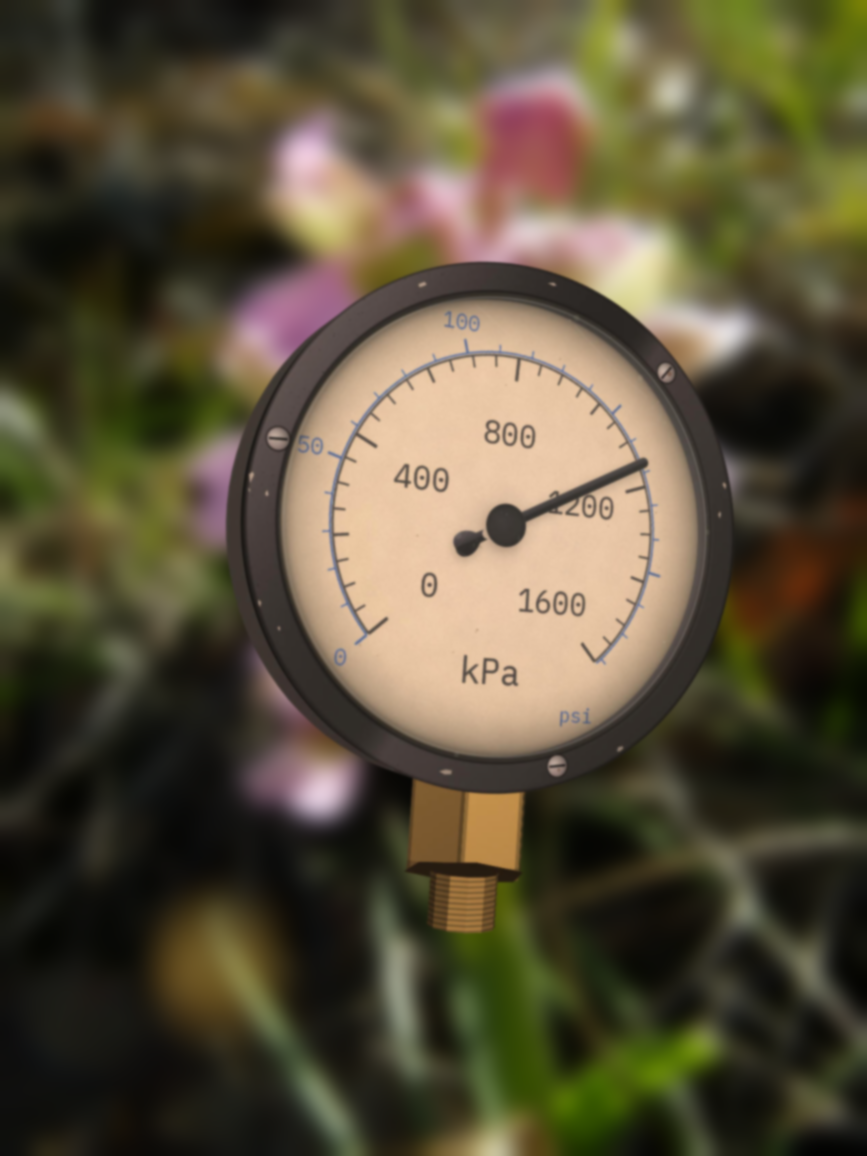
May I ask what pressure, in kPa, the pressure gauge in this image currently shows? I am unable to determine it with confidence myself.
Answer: 1150 kPa
